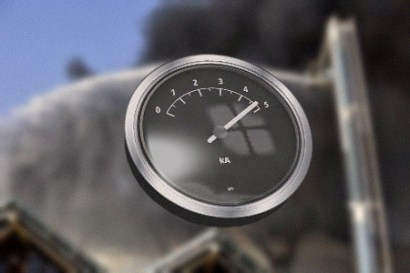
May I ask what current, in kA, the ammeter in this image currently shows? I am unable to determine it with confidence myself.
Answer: 4.75 kA
